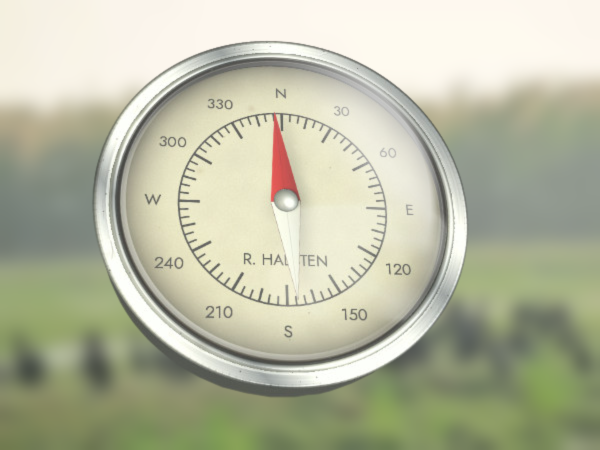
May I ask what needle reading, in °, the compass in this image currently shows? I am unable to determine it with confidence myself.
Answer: 355 °
